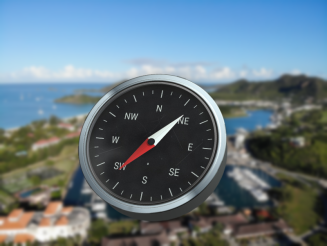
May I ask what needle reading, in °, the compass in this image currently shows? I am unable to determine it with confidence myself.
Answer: 220 °
